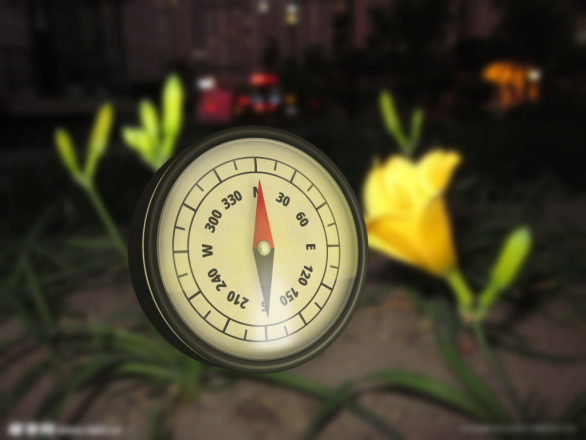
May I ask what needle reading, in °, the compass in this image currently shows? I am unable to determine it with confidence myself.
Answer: 0 °
